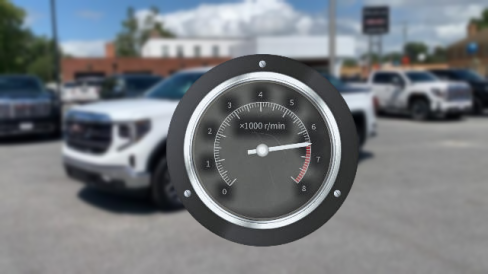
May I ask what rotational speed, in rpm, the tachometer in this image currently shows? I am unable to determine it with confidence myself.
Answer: 6500 rpm
